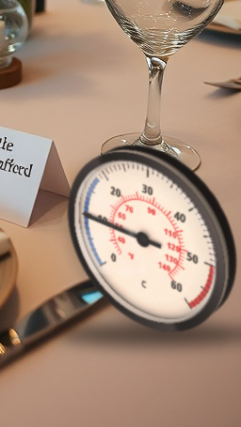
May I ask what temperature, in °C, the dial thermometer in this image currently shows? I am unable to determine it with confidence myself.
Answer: 10 °C
